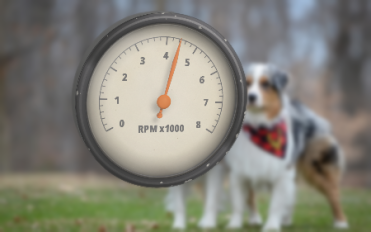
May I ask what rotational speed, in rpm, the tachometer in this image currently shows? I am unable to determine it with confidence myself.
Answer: 4400 rpm
